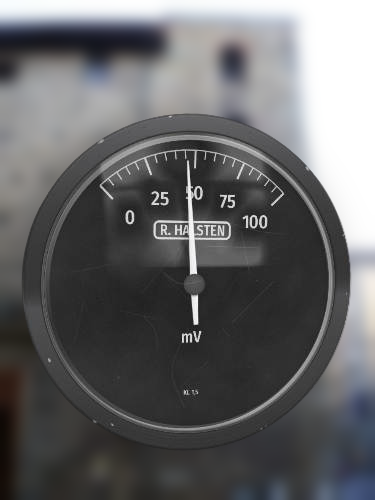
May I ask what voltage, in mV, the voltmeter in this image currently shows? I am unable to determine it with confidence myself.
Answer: 45 mV
